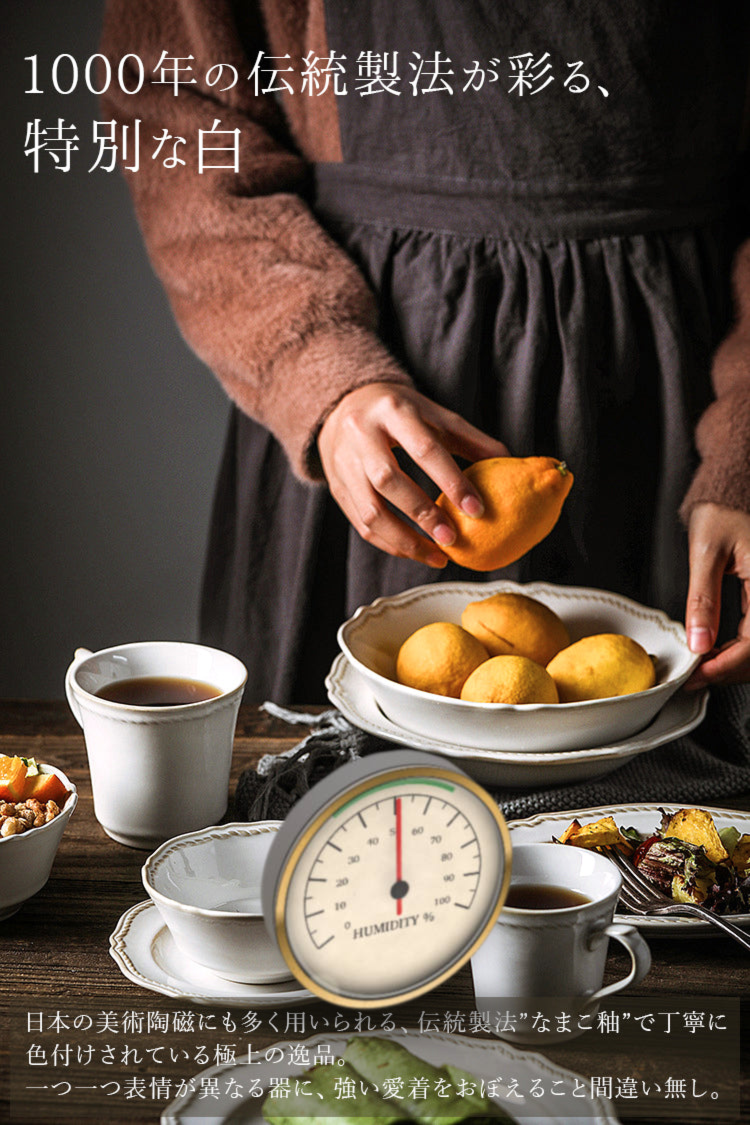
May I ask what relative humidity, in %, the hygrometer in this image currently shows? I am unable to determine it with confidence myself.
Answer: 50 %
